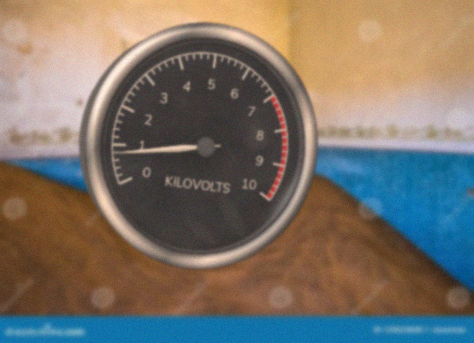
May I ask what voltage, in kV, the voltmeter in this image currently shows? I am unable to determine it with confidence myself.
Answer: 0.8 kV
